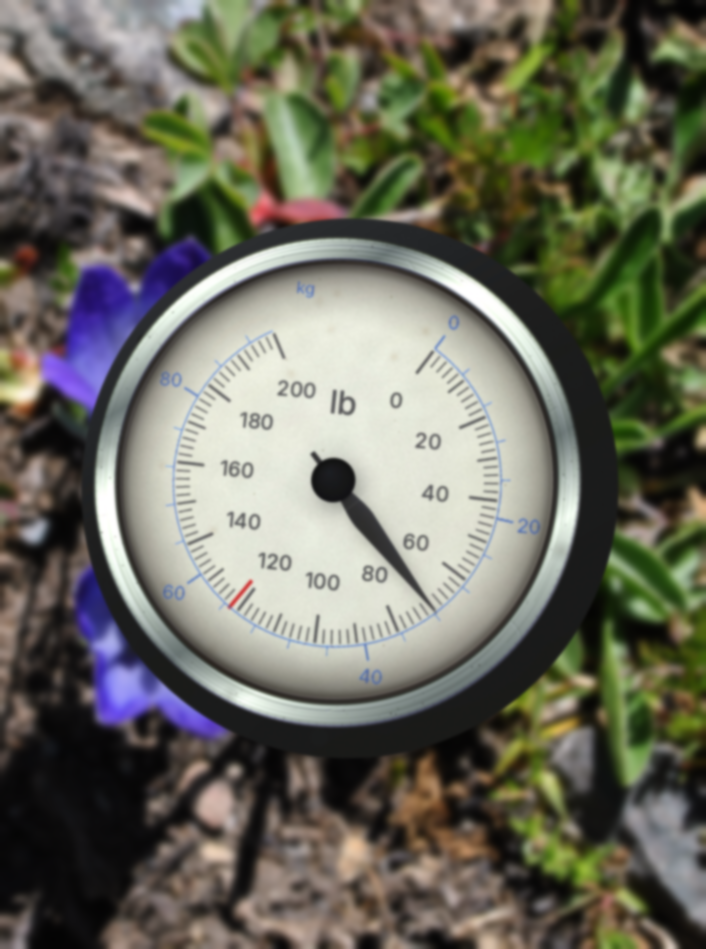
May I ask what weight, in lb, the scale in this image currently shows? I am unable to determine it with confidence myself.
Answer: 70 lb
